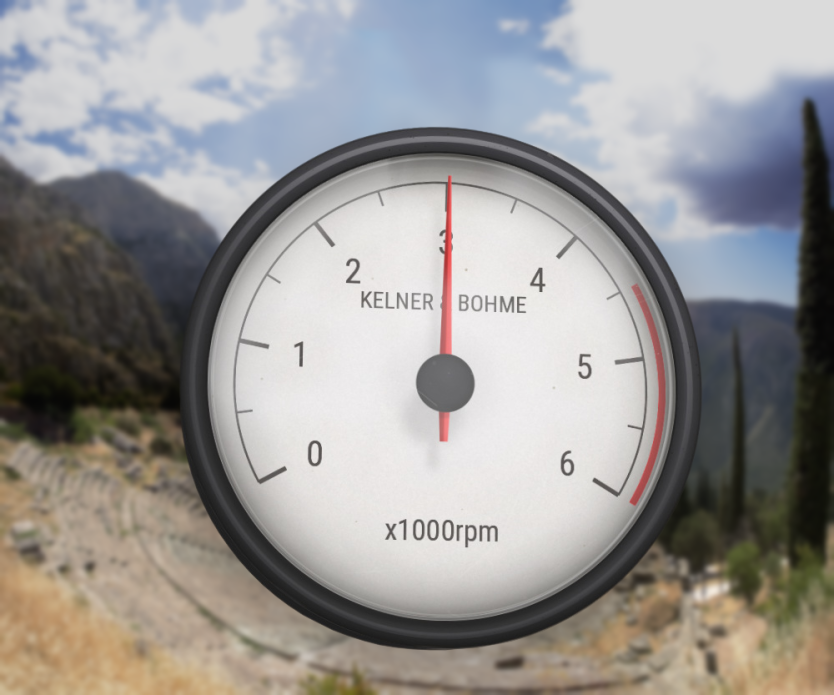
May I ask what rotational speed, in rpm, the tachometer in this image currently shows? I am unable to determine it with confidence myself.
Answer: 3000 rpm
